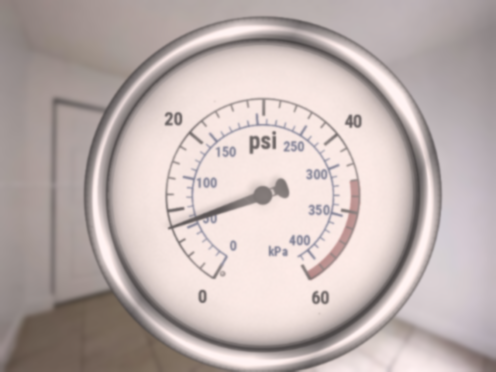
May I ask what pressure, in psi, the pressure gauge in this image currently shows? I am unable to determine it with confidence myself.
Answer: 8 psi
